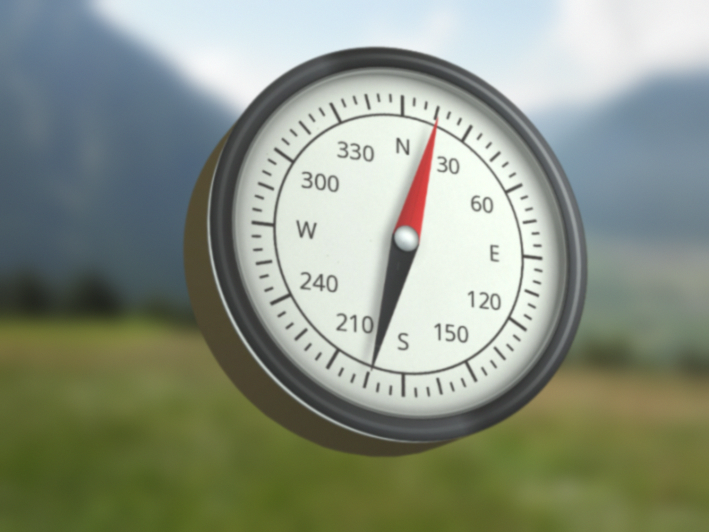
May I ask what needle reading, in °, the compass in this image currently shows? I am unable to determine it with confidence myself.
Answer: 15 °
